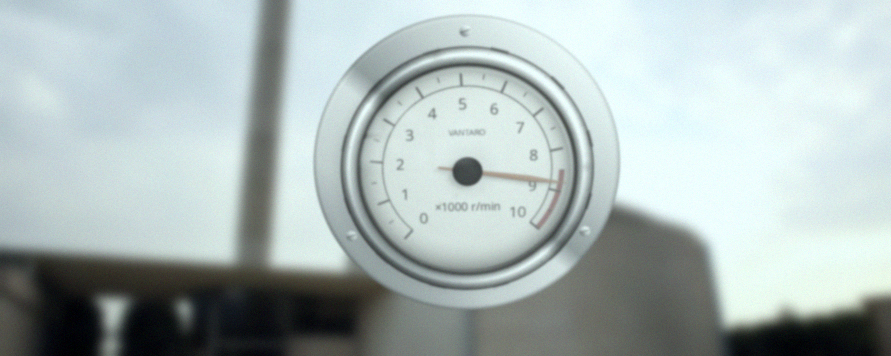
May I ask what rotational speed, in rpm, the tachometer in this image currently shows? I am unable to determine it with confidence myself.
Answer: 8750 rpm
